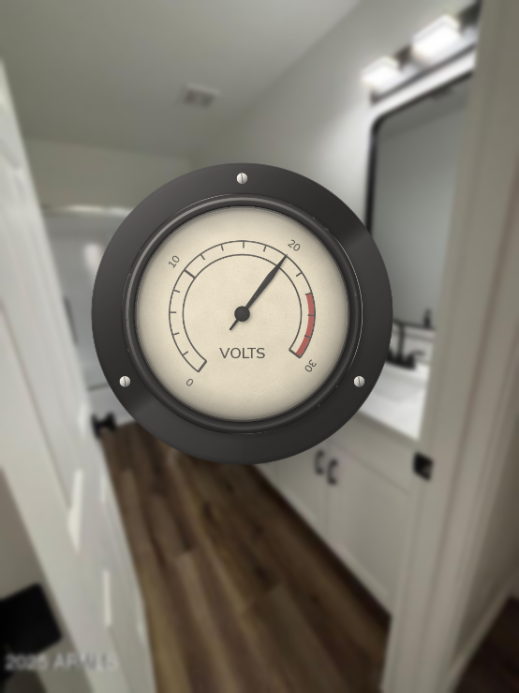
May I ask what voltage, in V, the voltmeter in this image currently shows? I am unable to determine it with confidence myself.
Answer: 20 V
